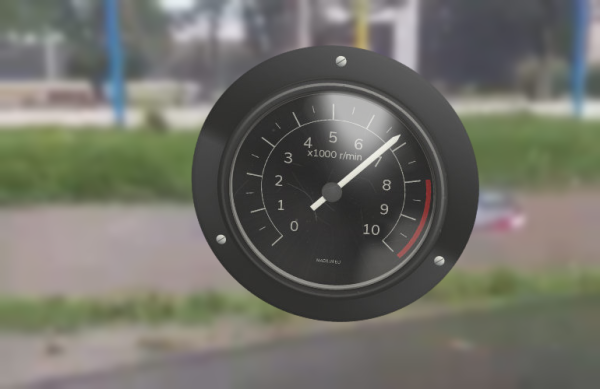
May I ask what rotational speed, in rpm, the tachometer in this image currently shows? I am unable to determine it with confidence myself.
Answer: 6750 rpm
